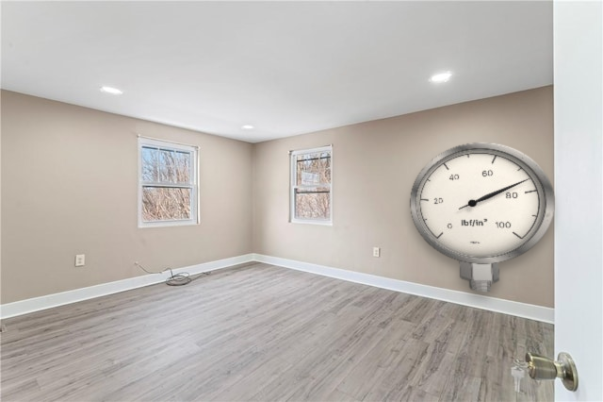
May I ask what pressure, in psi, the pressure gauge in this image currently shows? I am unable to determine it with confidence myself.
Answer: 75 psi
